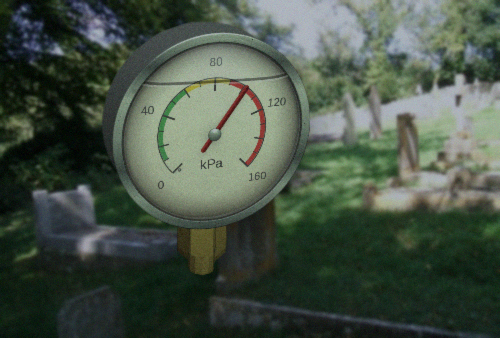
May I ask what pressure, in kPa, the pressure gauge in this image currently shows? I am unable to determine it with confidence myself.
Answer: 100 kPa
